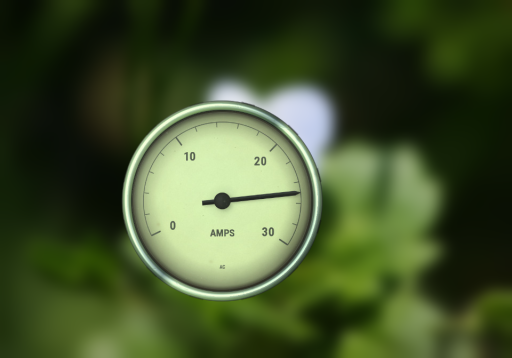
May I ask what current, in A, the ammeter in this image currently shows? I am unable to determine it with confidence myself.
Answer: 25 A
